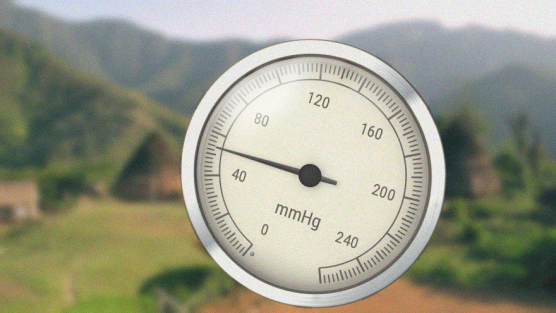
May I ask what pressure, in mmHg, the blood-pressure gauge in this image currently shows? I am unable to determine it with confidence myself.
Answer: 54 mmHg
